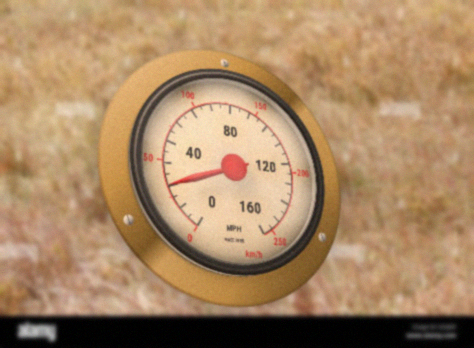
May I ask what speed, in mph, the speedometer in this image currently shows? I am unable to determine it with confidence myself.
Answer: 20 mph
